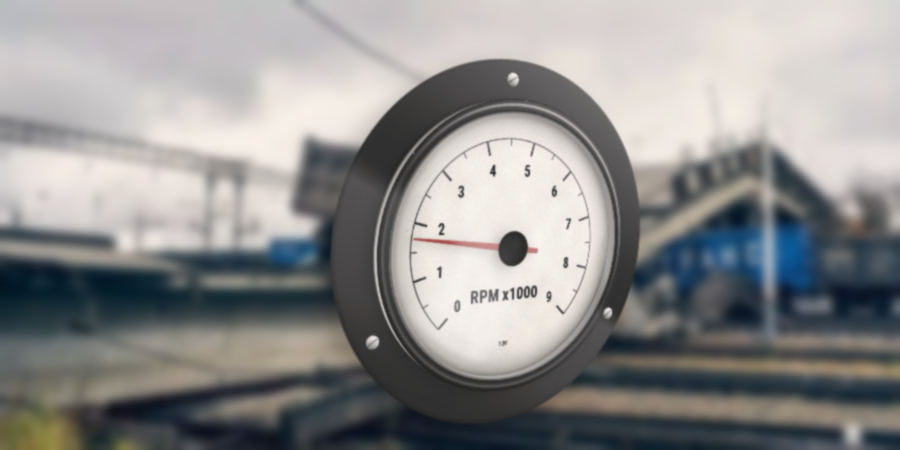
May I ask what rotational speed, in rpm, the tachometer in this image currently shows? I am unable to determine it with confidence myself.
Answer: 1750 rpm
